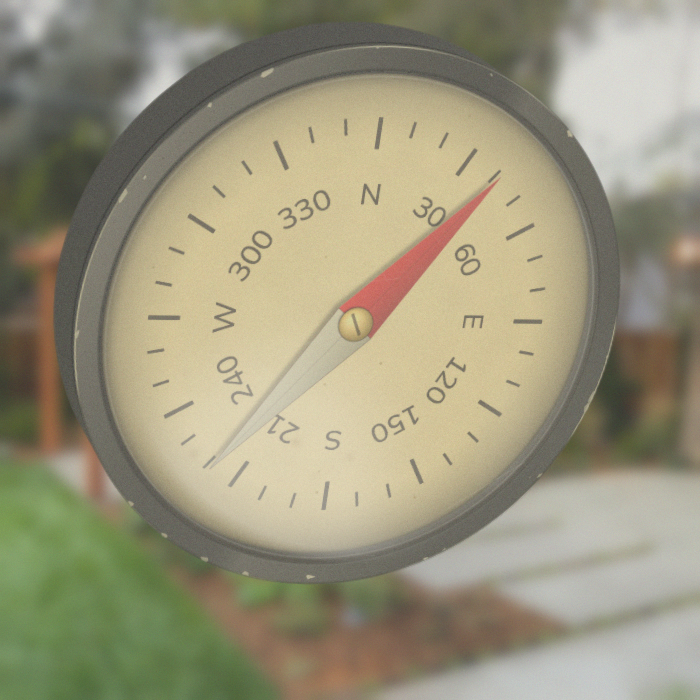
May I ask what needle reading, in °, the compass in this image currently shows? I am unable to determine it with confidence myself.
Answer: 40 °
